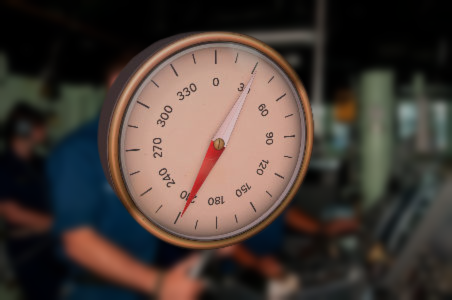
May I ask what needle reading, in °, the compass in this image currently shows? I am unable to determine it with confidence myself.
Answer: 210 °
